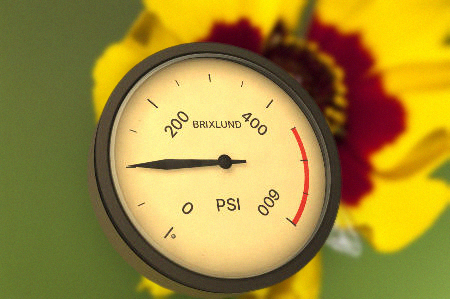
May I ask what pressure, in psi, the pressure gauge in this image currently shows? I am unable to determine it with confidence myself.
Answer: 100 psi
